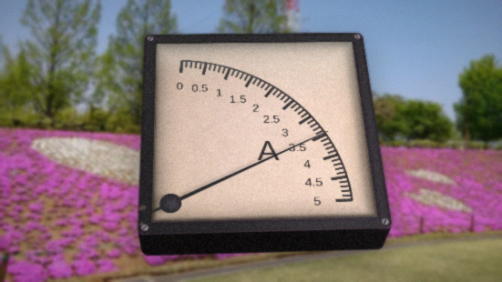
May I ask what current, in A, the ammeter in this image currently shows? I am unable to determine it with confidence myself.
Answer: 3.5 A
